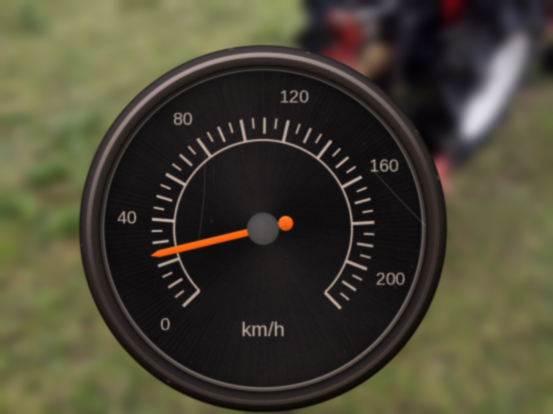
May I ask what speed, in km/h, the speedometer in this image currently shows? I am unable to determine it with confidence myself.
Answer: 25 km/h
